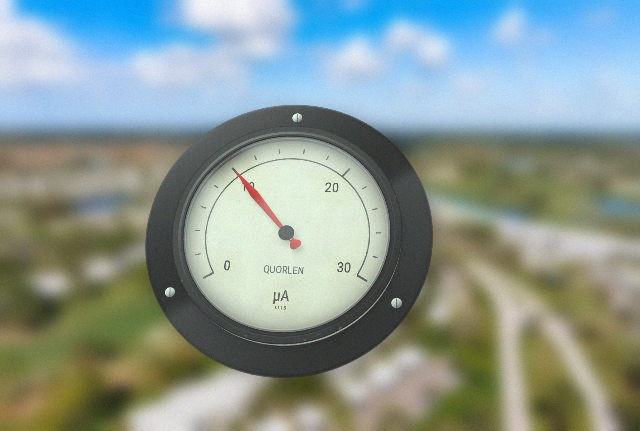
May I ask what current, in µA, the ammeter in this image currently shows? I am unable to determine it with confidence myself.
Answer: 10 µA
